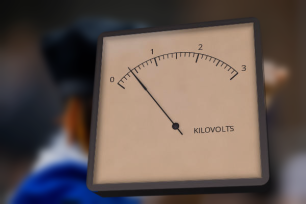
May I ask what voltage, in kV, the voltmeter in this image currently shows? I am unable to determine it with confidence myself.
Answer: 0.4 kV
